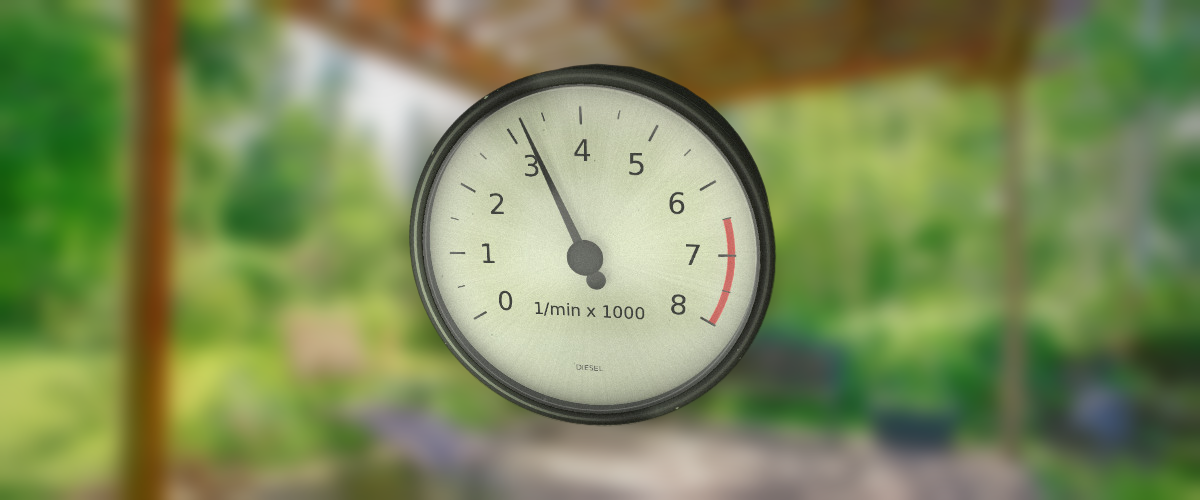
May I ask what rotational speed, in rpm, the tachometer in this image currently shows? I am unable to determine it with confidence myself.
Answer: 3250 rpm
